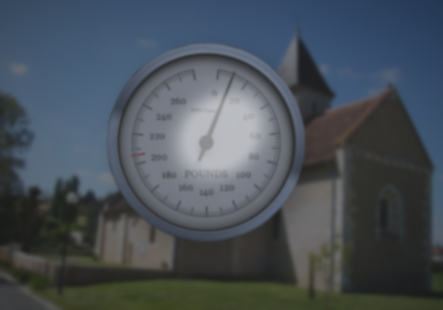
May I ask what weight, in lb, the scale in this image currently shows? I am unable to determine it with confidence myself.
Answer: 10 lb
